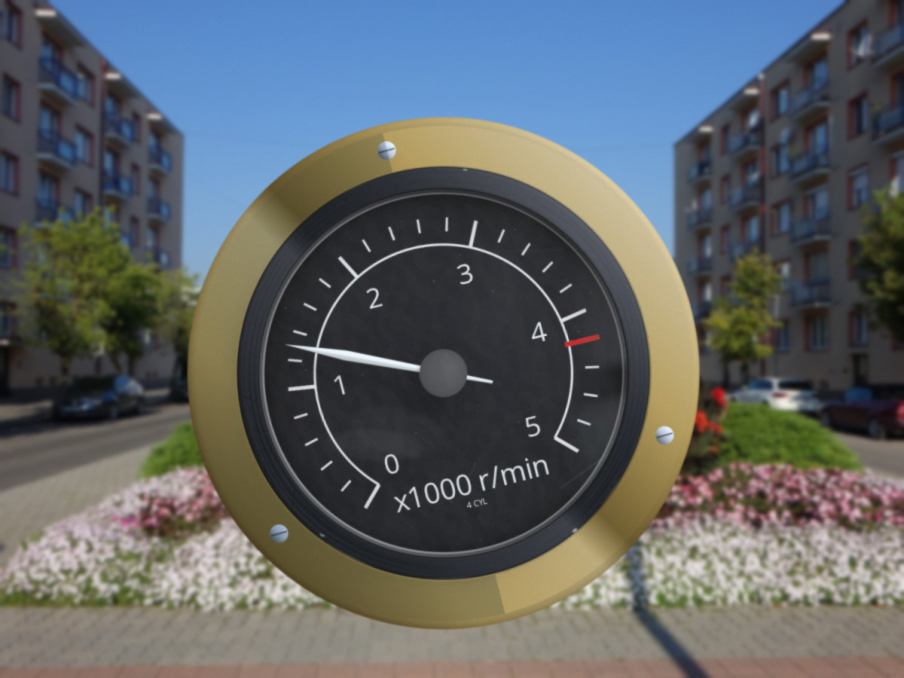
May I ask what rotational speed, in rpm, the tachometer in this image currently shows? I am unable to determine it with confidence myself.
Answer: 1300 rpm
